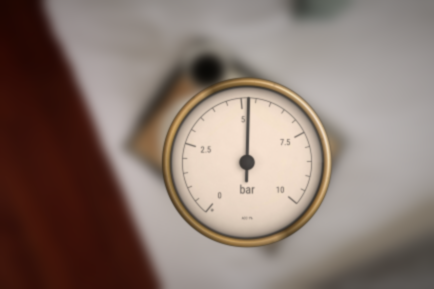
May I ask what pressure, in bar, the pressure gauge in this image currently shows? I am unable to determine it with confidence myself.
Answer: 5.25 bar
